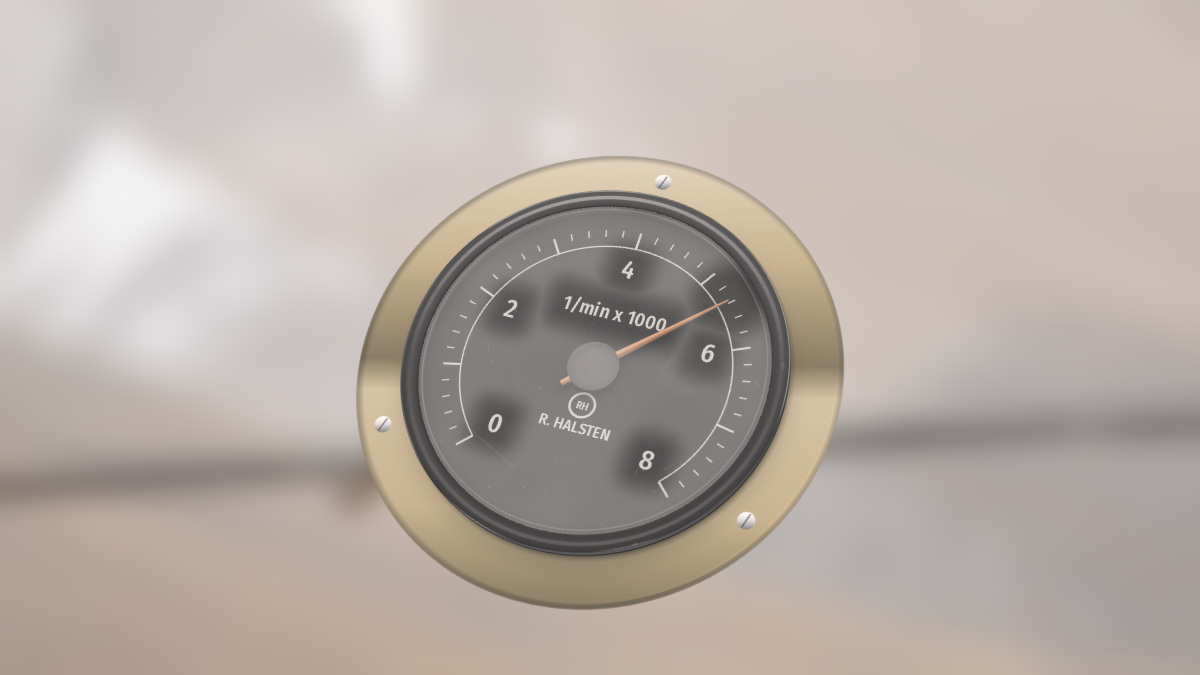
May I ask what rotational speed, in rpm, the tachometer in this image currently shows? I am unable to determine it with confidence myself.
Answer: 5400 rpm
